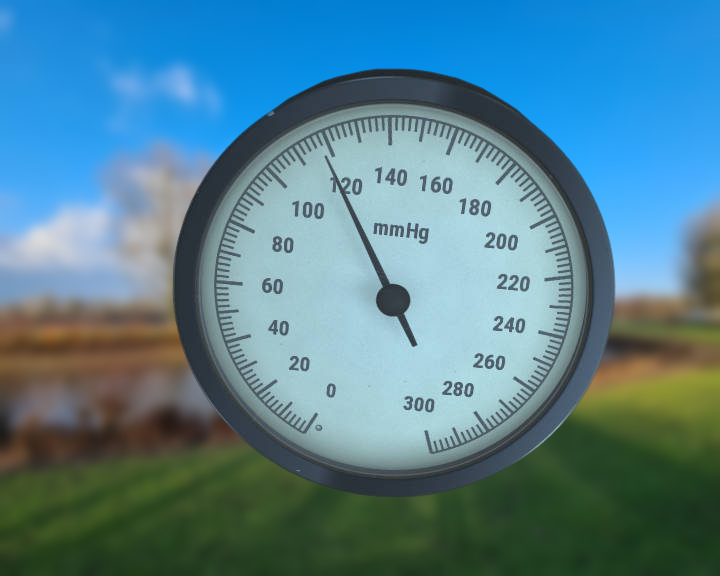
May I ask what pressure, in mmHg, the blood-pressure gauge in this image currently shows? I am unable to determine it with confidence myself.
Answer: 118 mmHg
